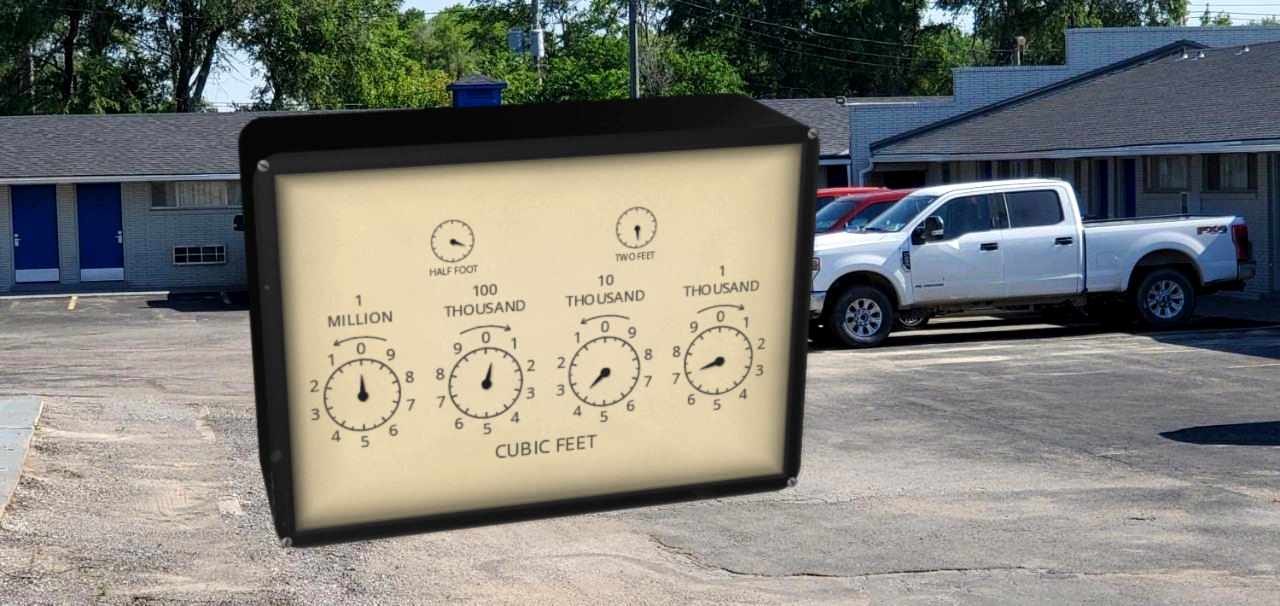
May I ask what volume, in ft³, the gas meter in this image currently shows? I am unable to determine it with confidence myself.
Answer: 3700 ft³
